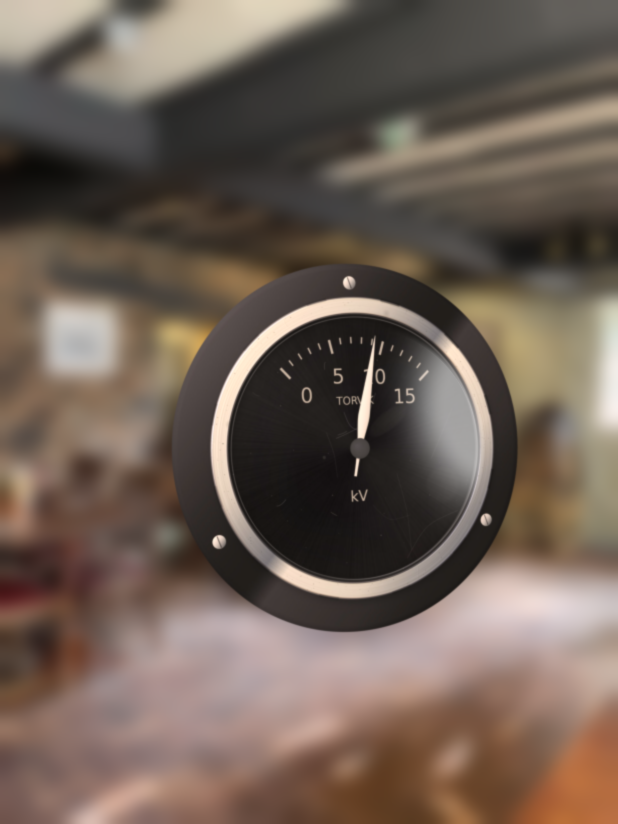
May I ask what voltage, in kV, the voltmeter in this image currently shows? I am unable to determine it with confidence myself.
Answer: 9 kV
